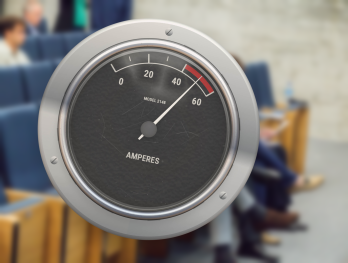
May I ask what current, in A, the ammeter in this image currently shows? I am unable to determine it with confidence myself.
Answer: 50 A
